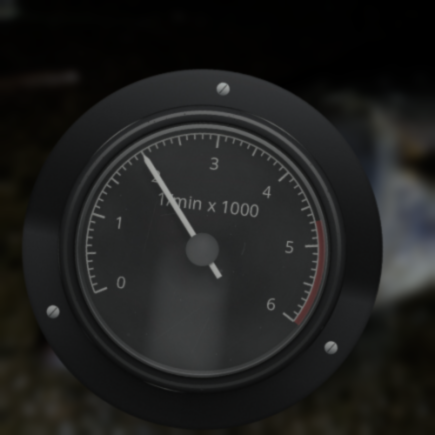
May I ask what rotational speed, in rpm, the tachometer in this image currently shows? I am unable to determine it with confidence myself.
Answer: 2000 rpm
